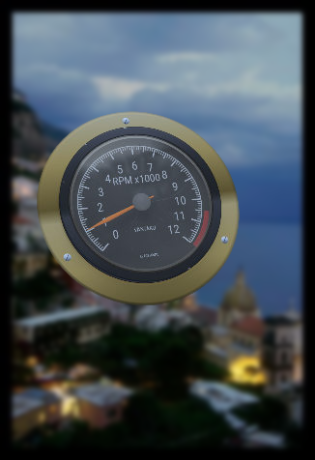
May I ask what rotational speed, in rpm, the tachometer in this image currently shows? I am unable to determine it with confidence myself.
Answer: 1000 rpm
